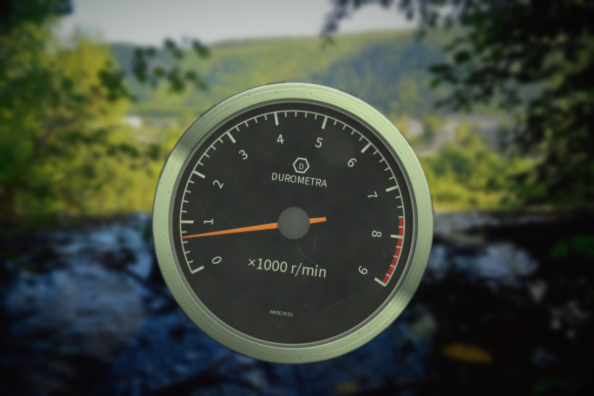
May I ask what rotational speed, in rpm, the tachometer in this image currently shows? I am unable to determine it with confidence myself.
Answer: 700 rpm
